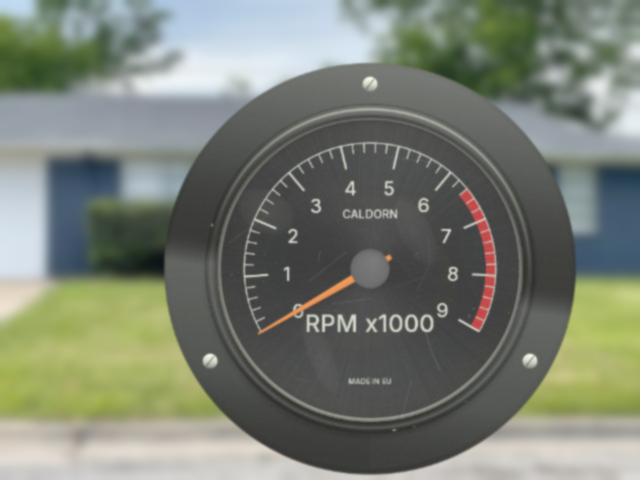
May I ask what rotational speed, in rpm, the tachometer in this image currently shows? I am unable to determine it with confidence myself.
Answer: 0 rpm
